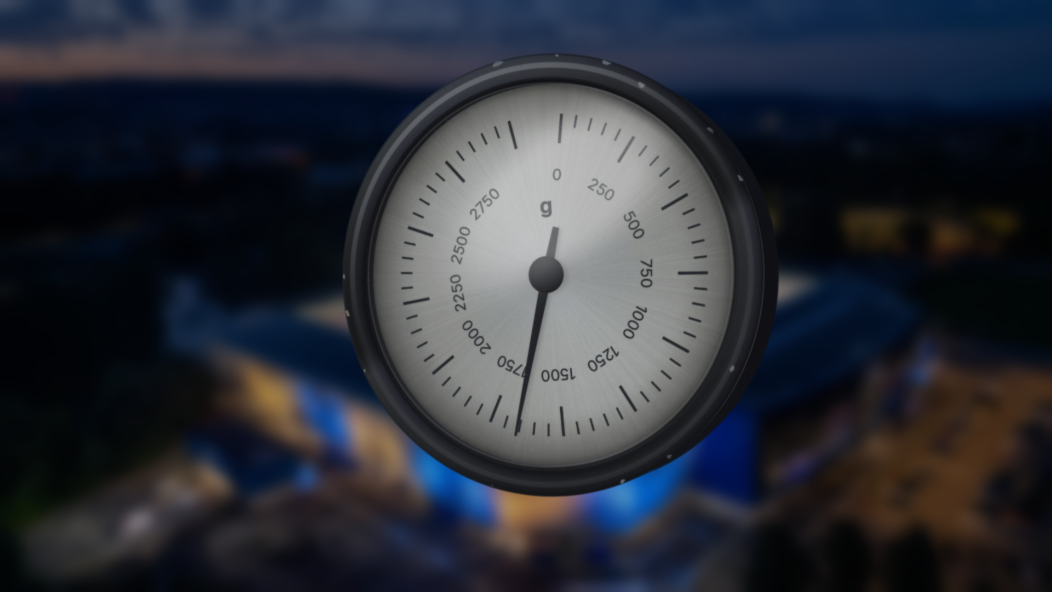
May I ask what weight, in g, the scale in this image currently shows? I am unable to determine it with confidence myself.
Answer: 1650 g
